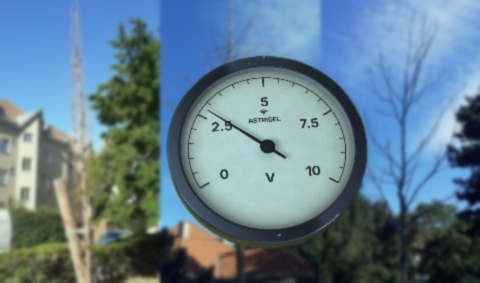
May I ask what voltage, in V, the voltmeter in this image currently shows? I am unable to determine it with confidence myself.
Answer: 2.75 V
